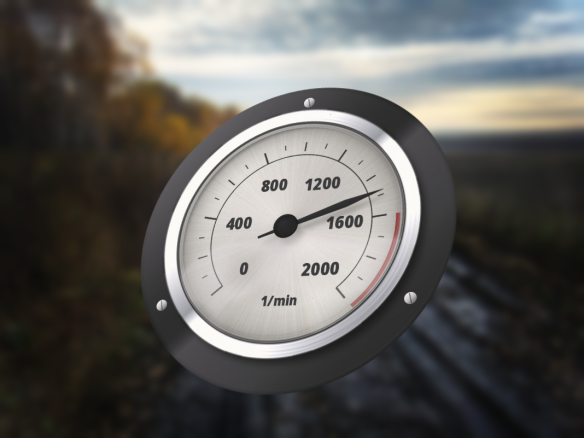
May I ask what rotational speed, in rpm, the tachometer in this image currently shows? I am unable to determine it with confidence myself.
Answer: 1500 rpm
